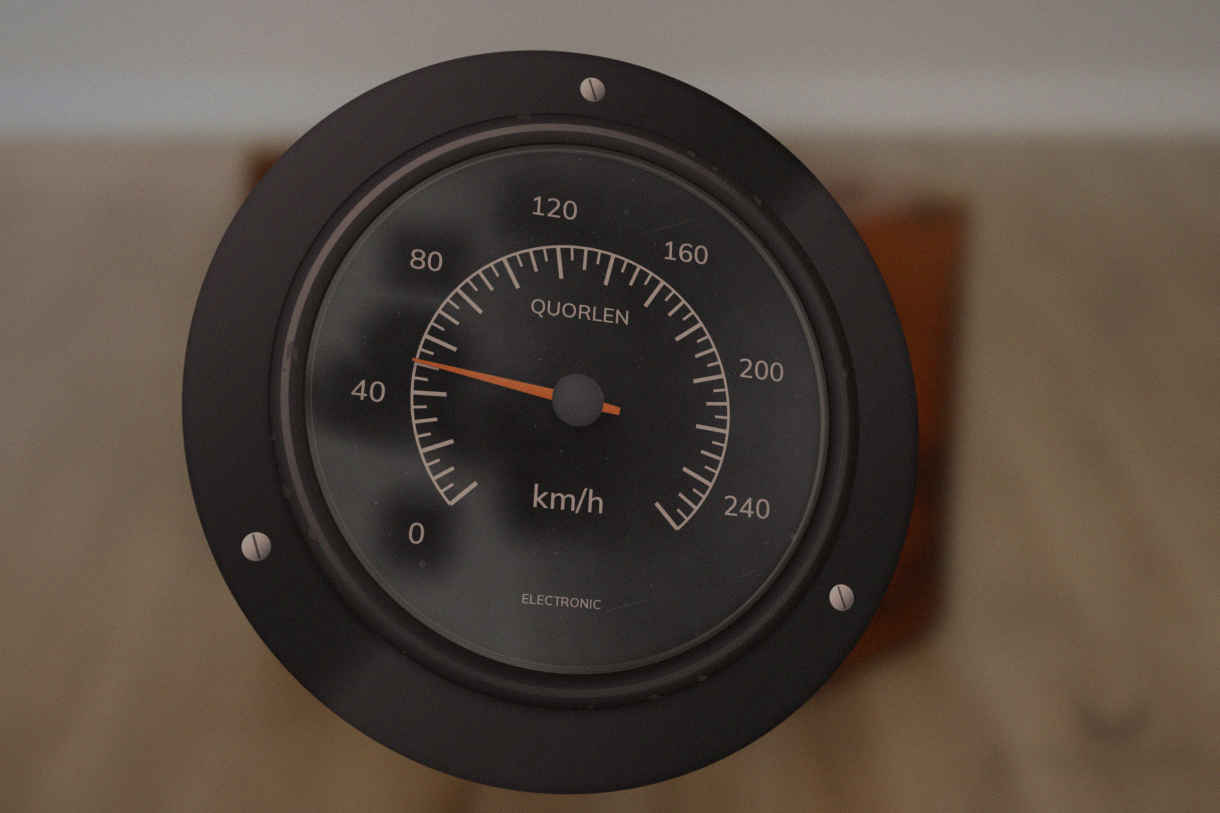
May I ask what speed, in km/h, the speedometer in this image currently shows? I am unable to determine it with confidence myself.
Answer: 50 km/h
